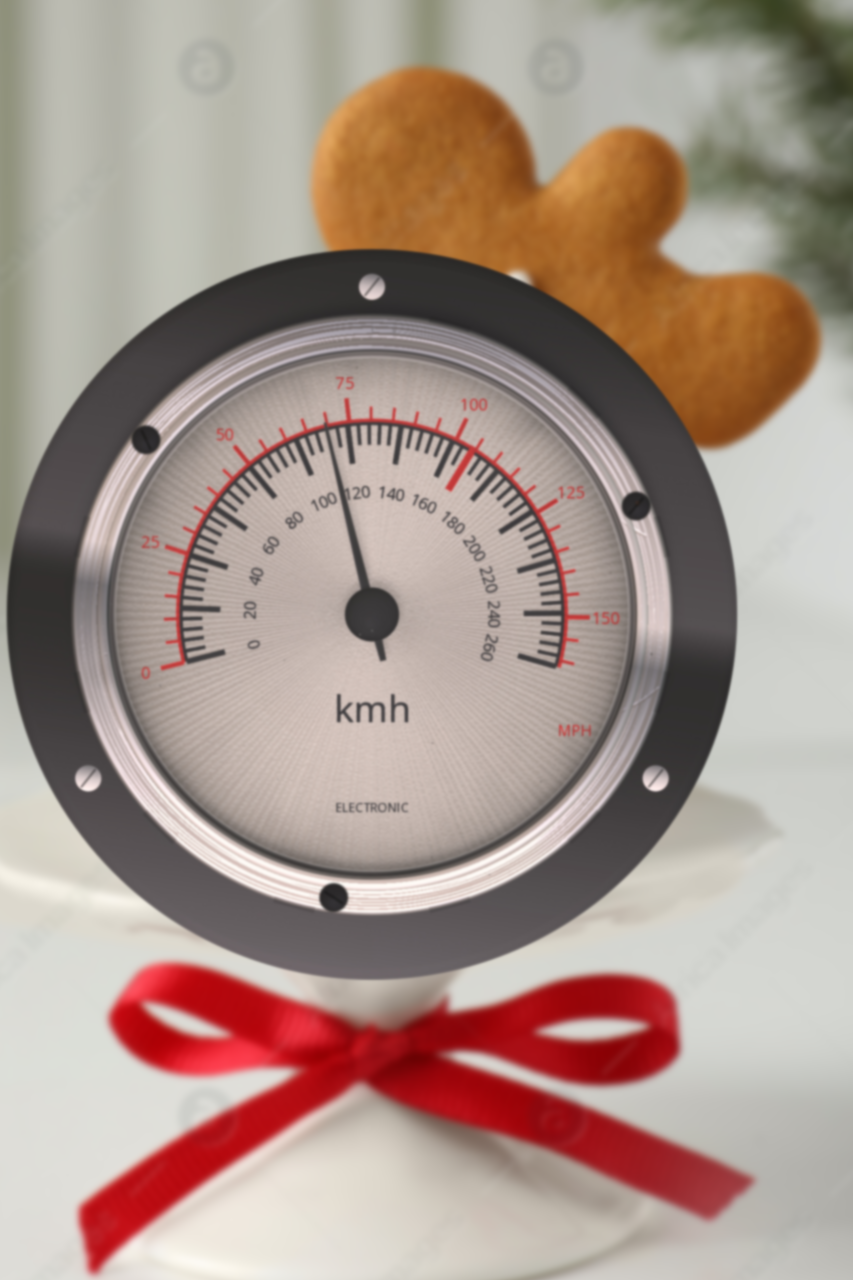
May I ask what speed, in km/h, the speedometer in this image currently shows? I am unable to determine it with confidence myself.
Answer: 112 km/h
